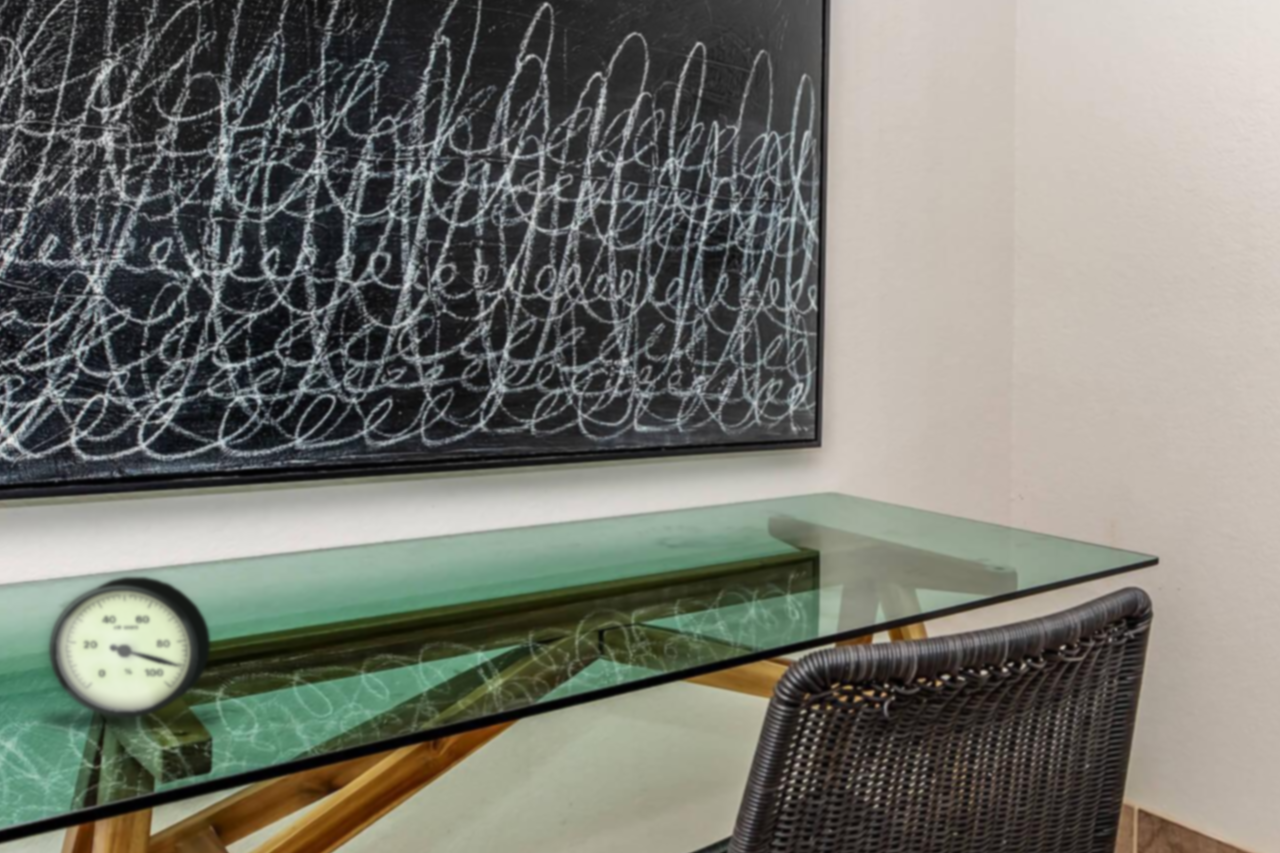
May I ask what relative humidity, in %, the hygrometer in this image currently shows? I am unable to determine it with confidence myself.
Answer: 90 %
